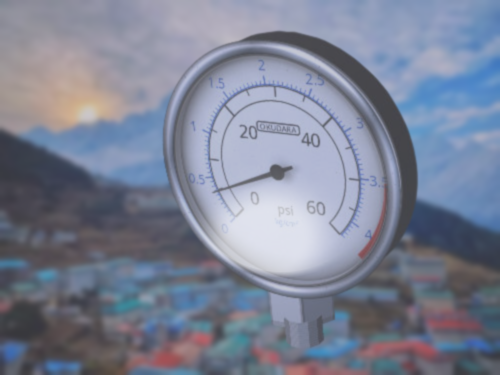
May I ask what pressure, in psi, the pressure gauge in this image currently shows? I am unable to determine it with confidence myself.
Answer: 5 psi
